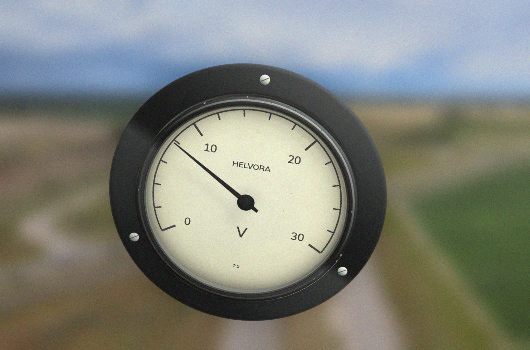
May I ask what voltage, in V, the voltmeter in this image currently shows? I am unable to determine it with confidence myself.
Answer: 8 V
